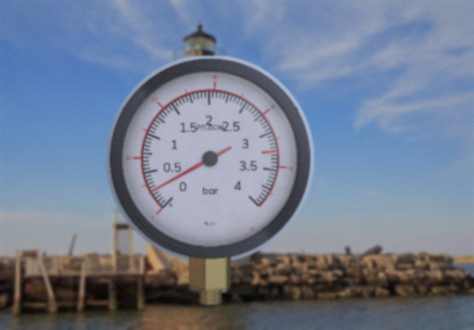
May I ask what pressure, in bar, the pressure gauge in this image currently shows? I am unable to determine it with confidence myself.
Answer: 0.25 bar
